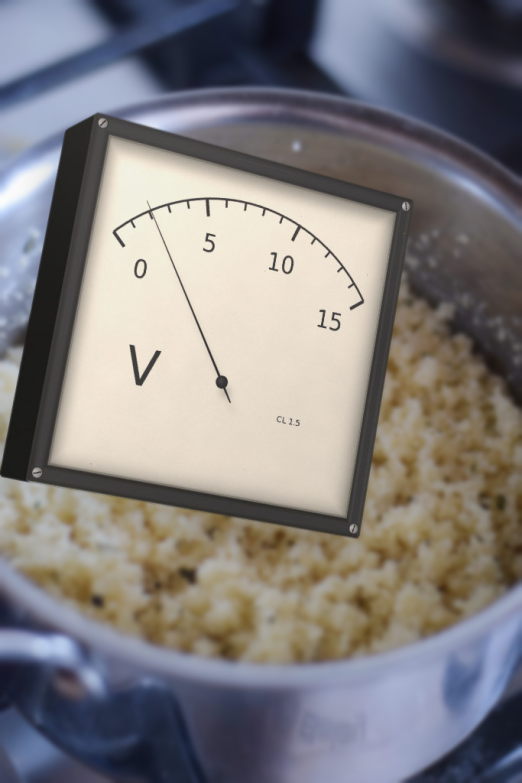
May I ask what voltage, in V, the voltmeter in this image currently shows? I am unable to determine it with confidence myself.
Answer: 2 V
